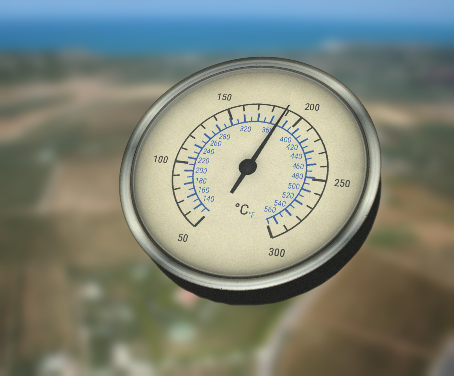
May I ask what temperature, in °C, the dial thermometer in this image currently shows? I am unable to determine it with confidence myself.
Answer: 190 °C
